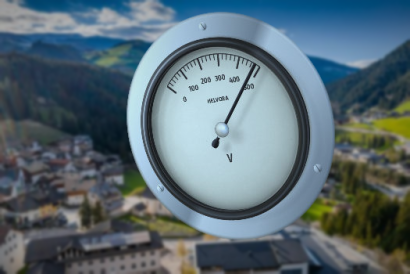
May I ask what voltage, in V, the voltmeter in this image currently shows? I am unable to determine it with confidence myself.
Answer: 480 V
